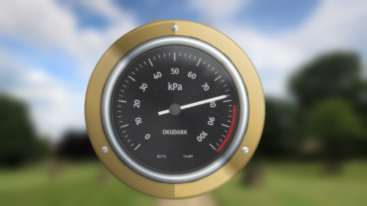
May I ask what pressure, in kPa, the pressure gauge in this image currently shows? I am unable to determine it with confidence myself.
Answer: 78 kPa
